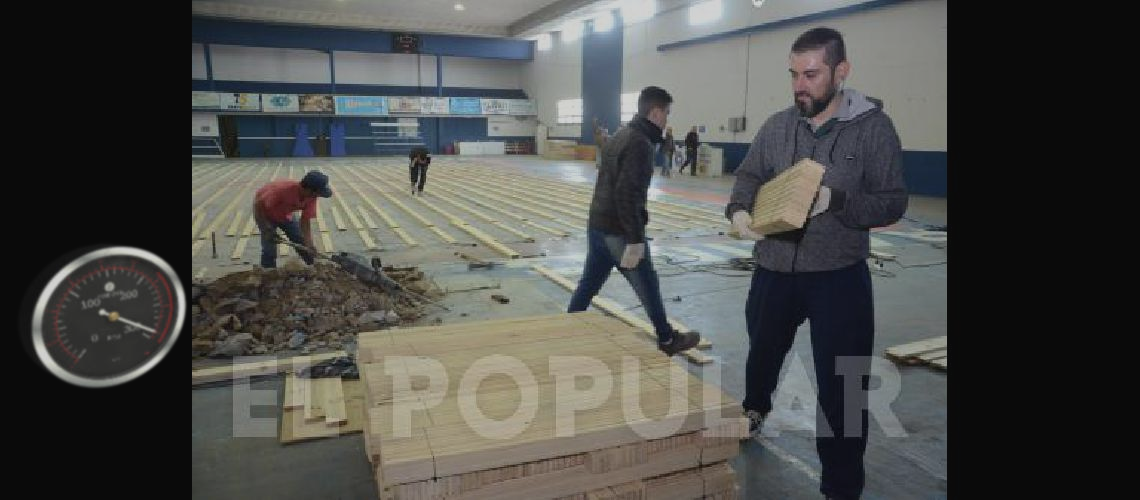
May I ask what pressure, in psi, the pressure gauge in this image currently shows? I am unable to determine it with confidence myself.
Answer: 290 psi
